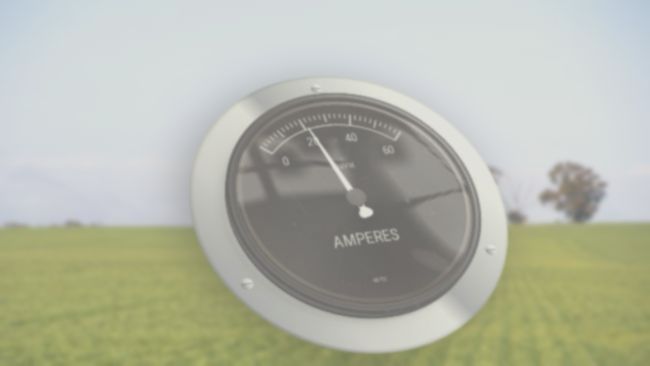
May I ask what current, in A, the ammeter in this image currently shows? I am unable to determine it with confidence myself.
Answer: 20 A
